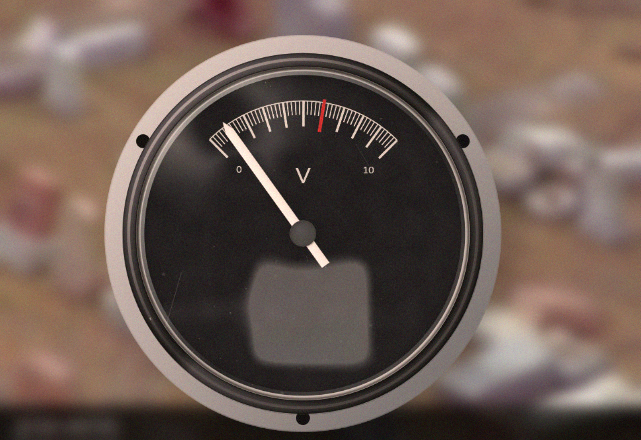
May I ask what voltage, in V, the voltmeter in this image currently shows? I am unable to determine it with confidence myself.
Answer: 1 V
